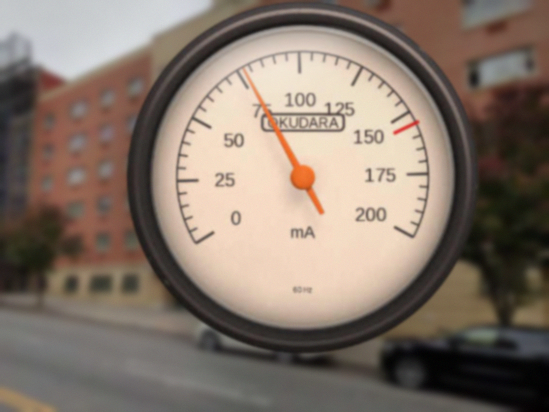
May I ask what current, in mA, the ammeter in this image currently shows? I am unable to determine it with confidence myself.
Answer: 77.5 mA
